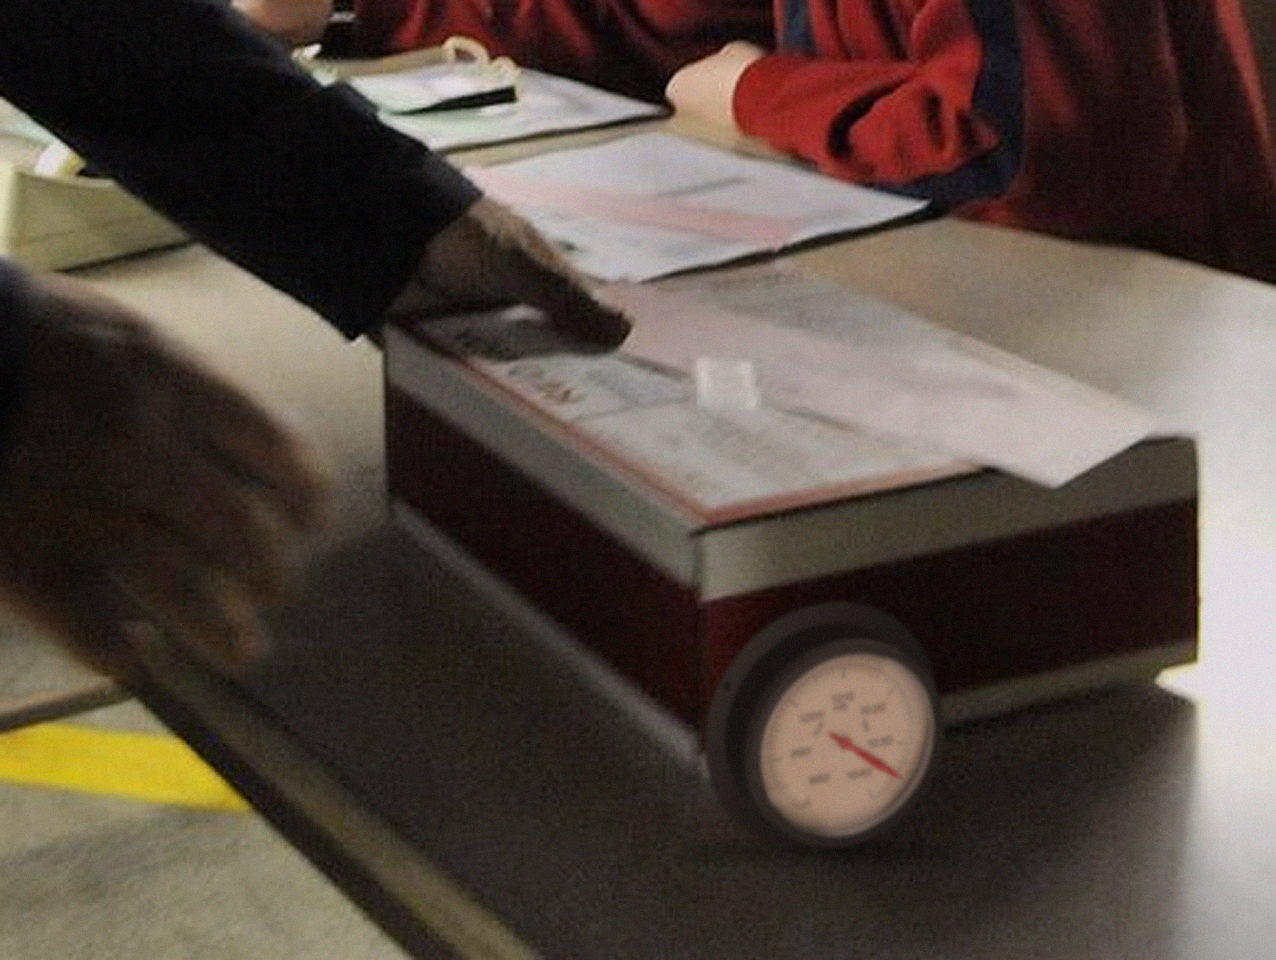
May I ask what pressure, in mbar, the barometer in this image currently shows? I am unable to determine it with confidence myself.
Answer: 1035 mbar
